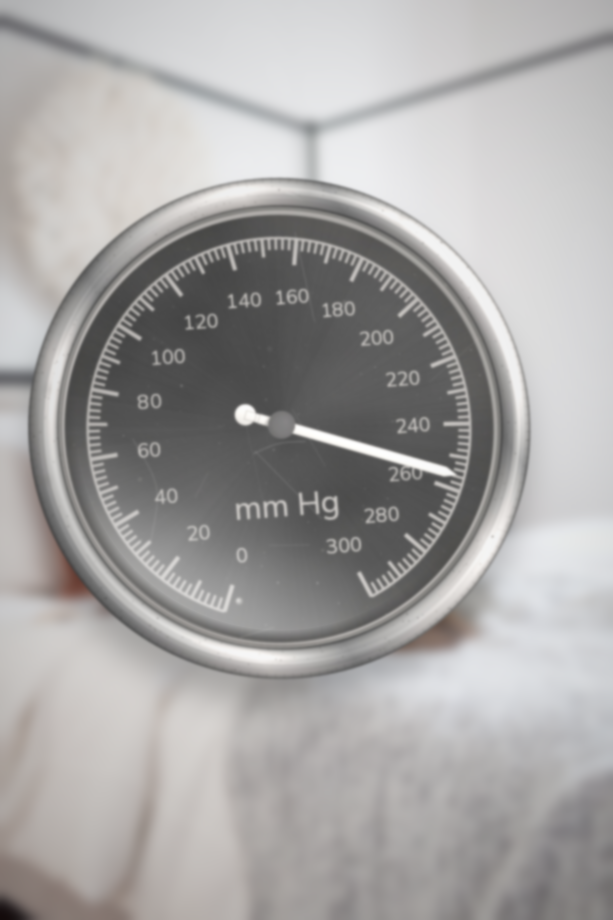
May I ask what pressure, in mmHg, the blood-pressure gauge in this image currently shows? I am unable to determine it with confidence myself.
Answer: 256 mmHg
